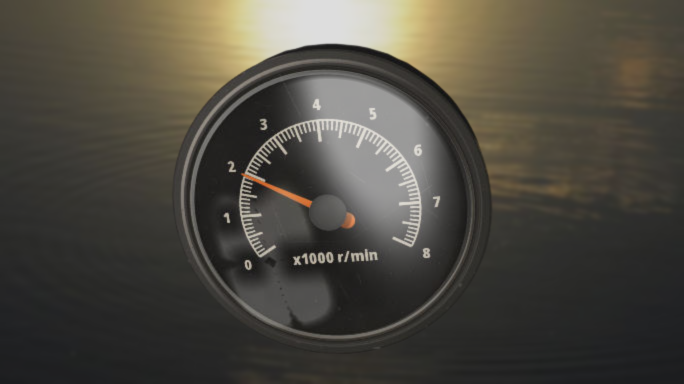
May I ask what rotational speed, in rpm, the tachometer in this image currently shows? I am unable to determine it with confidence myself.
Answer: 2000 rpm
